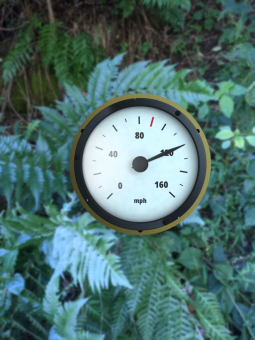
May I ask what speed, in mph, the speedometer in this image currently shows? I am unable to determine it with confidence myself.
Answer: 120 mph
